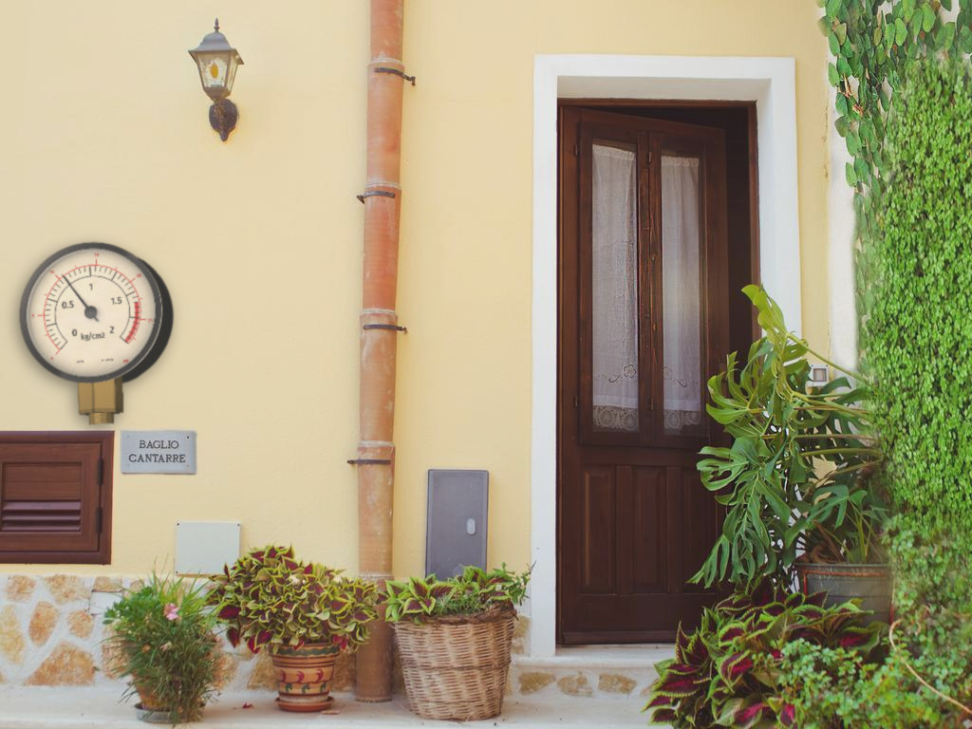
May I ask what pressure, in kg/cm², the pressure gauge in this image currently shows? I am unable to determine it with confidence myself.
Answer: 0.75 kg/cm²
